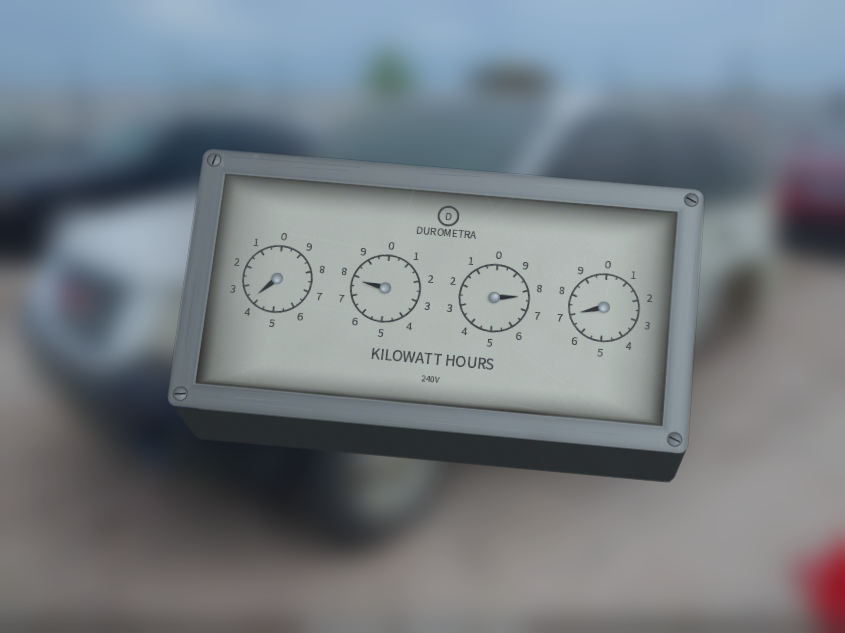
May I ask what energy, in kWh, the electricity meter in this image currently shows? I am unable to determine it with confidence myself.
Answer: 3777 kWh
